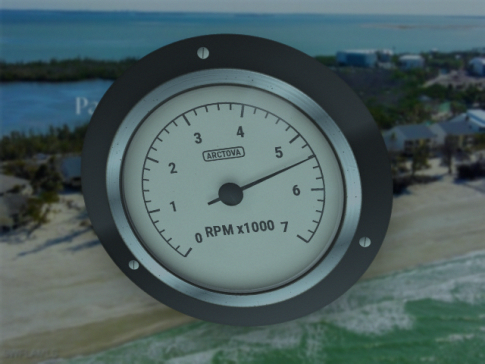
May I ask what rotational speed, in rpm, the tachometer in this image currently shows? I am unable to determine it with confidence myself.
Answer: 5400 rpm
